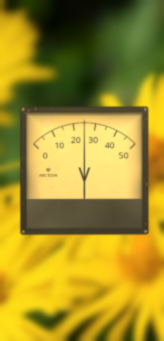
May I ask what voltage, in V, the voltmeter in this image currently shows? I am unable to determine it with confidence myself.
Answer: 25 V
